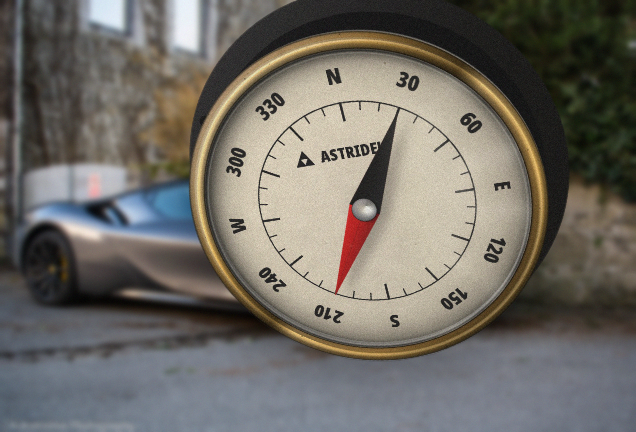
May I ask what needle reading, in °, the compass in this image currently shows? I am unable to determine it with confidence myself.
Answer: 210 °
